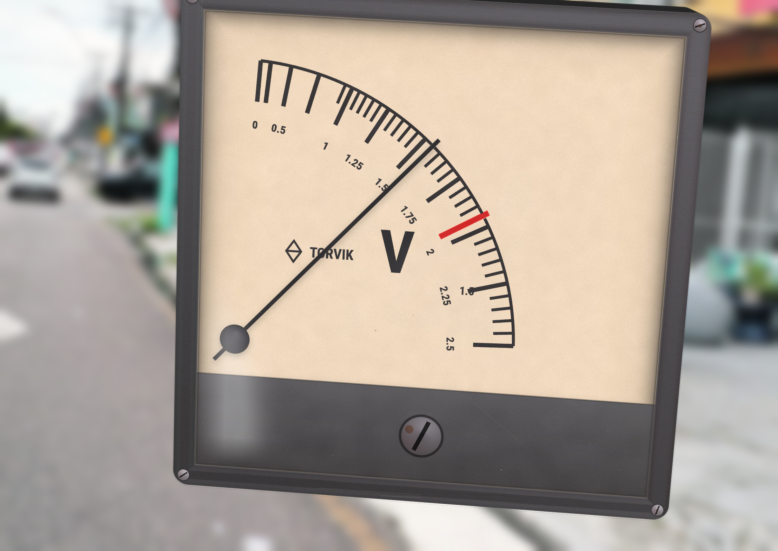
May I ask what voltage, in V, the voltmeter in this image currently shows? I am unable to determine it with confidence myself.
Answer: 1.55 V
